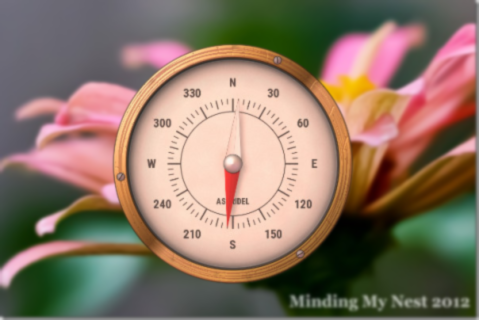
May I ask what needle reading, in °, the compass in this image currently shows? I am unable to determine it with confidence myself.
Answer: 185 °
